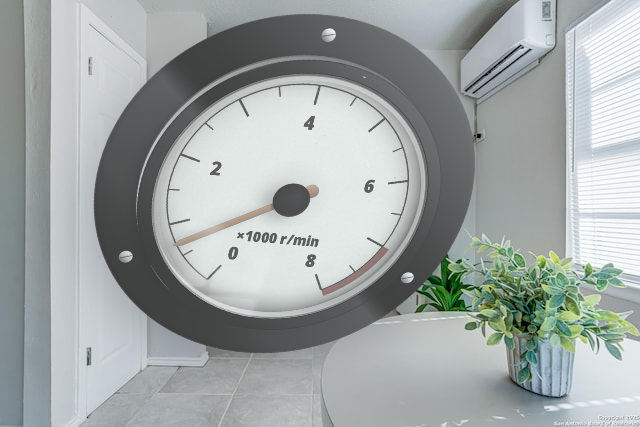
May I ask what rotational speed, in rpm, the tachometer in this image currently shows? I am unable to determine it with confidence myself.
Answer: 750 rpm
